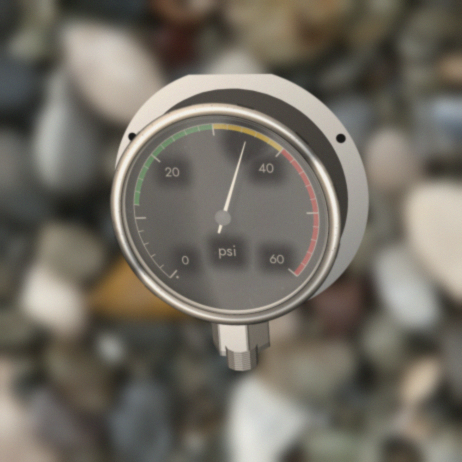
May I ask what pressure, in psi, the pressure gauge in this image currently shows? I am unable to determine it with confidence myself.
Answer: 35 psi
